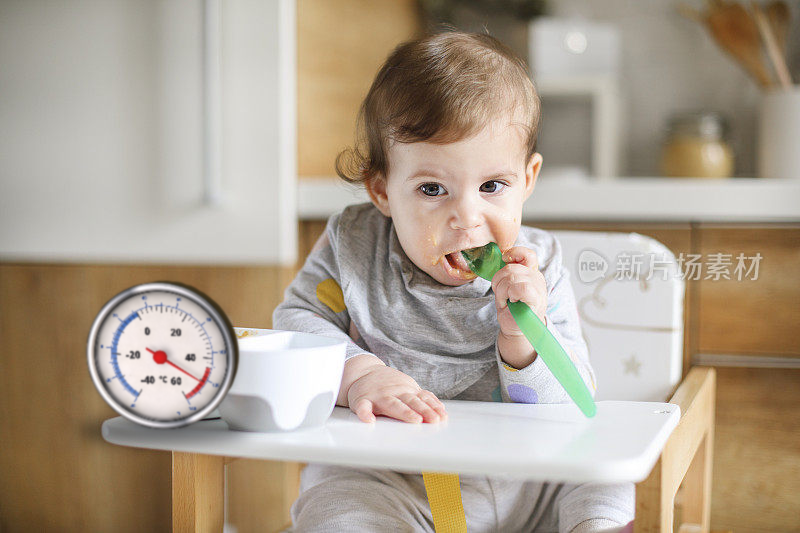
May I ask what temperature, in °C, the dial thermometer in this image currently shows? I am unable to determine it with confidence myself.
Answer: 50 °C
